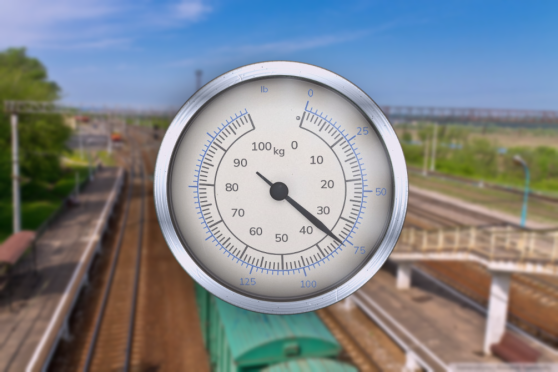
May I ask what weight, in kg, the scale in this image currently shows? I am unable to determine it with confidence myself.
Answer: 35 kg
